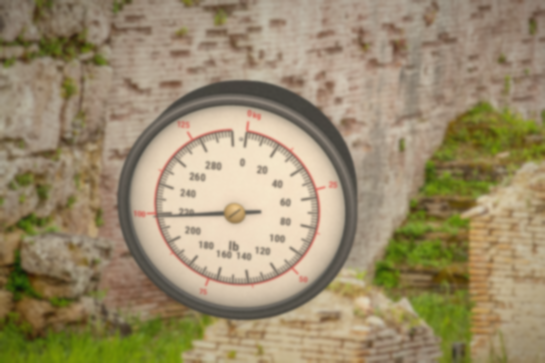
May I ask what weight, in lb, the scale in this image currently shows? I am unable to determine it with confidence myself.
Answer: 220 lb
